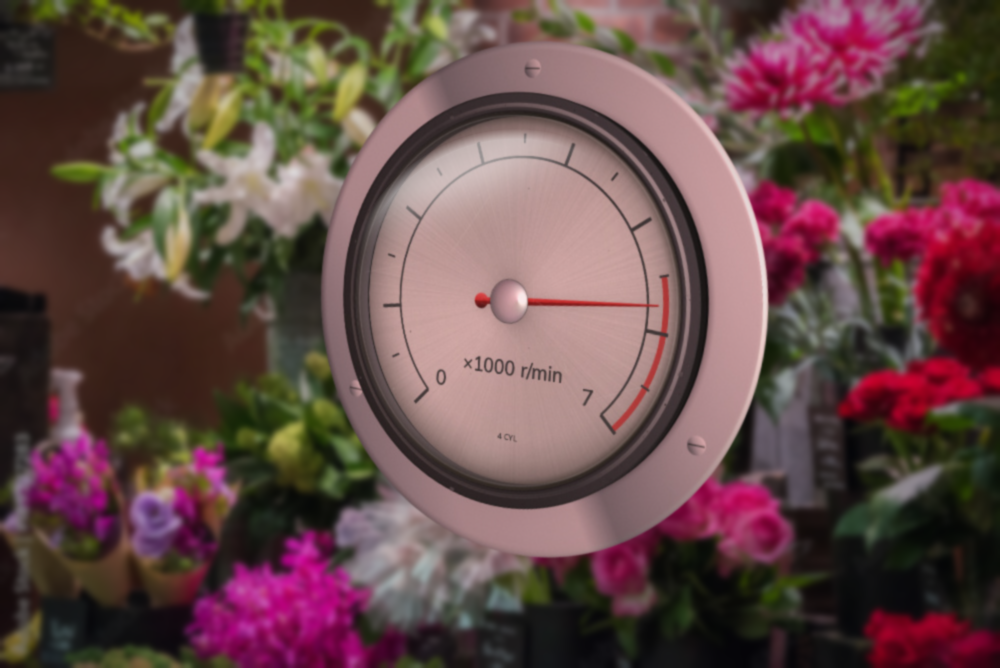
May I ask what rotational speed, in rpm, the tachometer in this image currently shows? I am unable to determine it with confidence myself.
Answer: 5750 rpm
